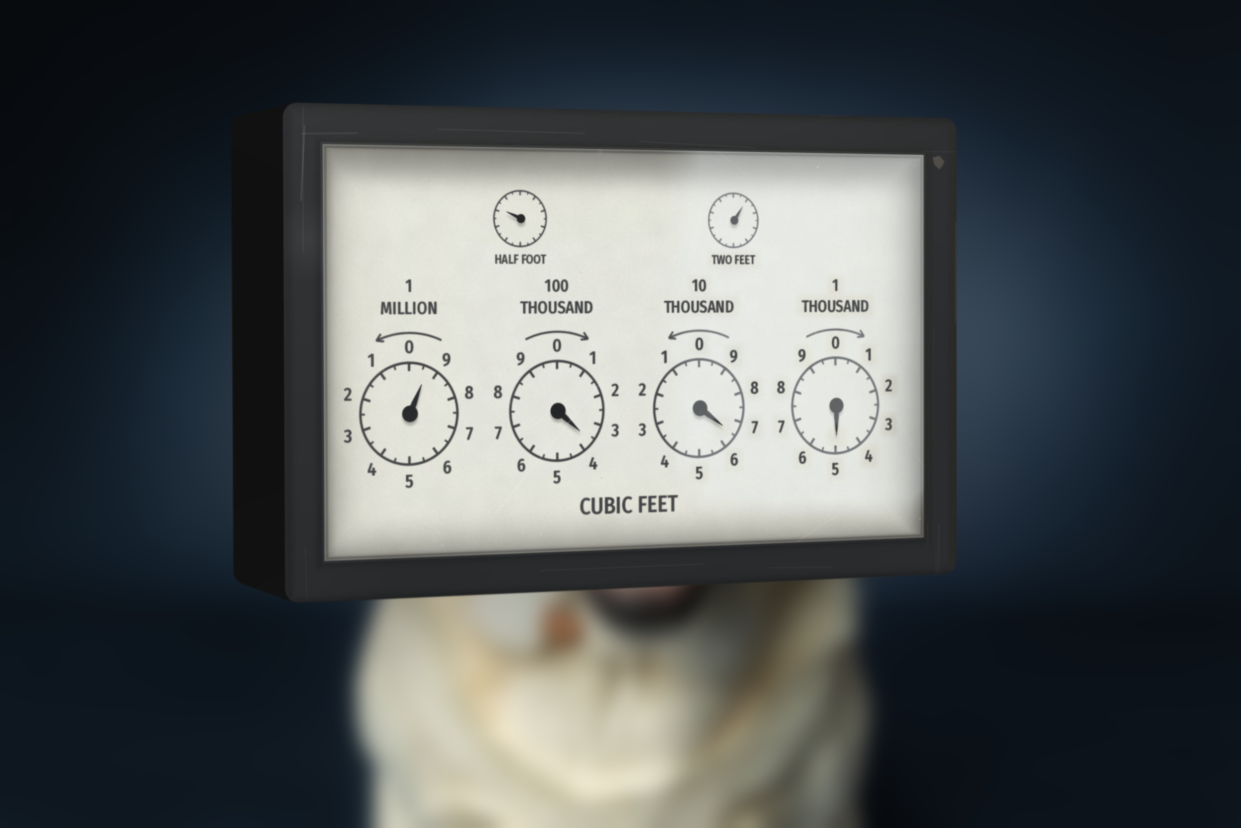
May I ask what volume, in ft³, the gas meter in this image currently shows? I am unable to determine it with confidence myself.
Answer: 936500 ft³
